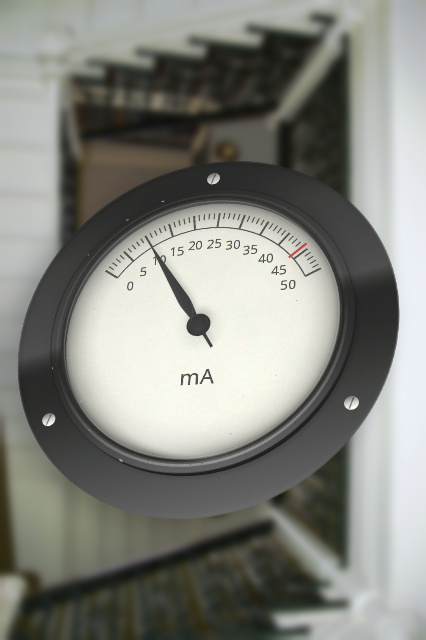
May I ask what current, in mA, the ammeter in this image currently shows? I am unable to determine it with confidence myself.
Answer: 10 mA
